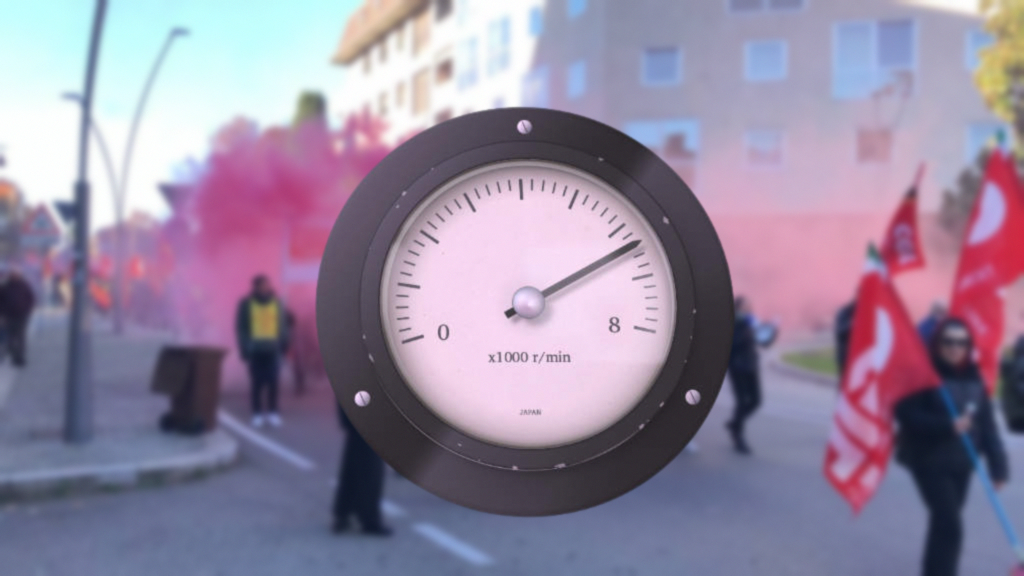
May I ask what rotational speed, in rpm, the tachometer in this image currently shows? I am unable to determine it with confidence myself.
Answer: 6400 rpm
